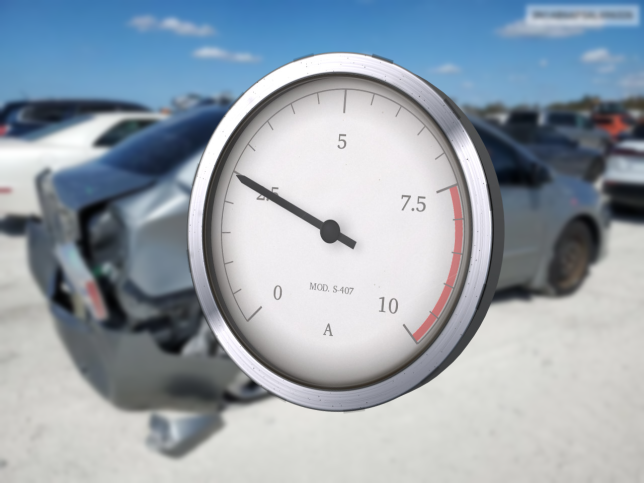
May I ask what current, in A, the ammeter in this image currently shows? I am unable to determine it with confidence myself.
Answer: 2.5 A
